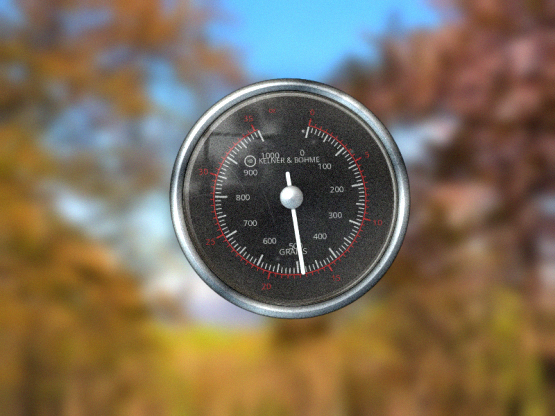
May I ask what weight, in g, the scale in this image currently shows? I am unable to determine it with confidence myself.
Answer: 490 g
